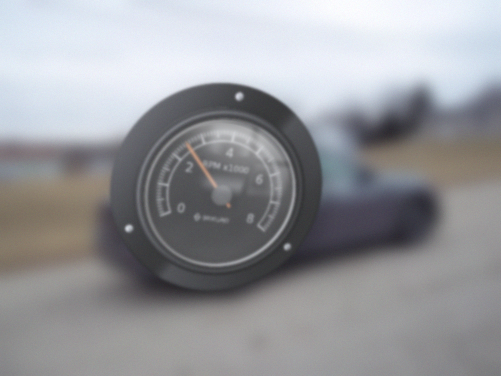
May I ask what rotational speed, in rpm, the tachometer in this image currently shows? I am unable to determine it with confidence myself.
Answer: 2500 rpm
